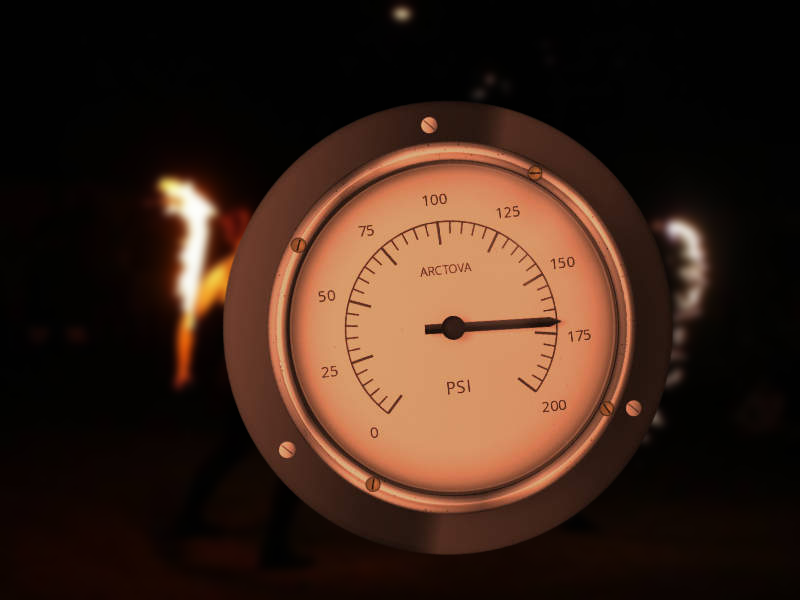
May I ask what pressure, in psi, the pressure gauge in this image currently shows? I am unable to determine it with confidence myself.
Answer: 170 psi
